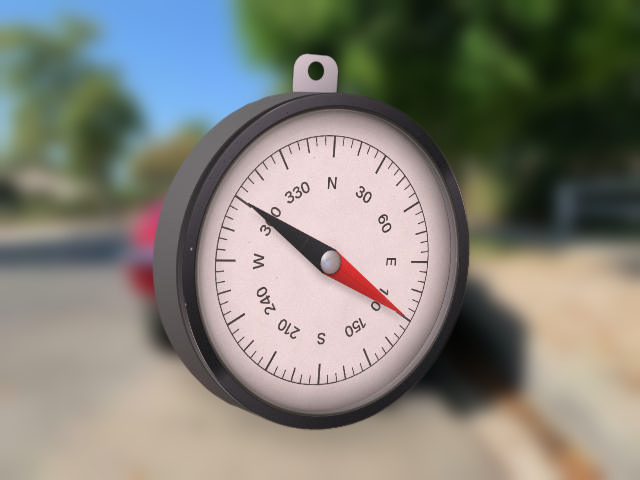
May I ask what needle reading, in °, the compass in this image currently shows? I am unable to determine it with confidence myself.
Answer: 120 °
